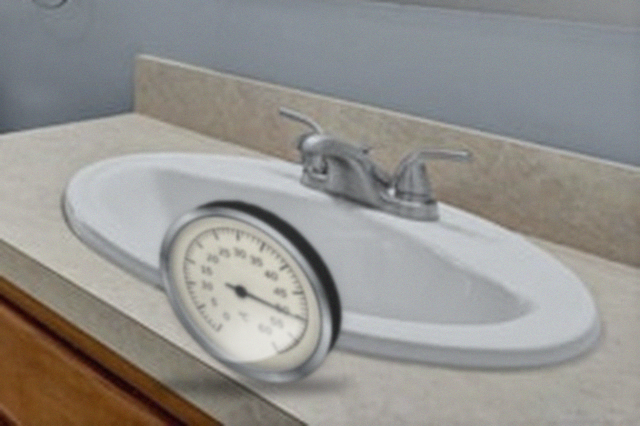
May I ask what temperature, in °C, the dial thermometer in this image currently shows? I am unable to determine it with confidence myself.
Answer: 50 °C
